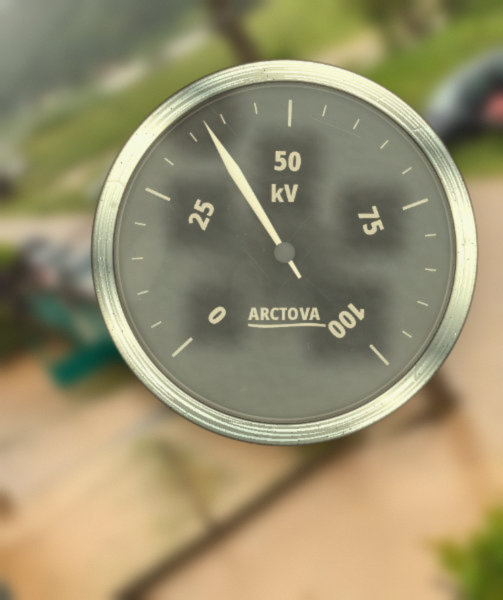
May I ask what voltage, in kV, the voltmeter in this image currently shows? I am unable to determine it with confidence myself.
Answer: 37.5 kV
